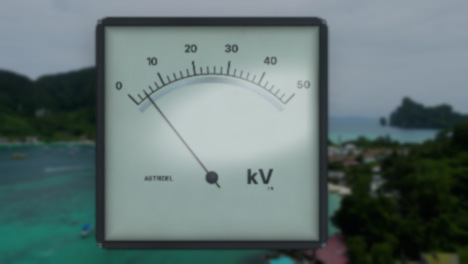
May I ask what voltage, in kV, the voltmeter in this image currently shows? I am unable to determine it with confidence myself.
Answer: 4 kV
